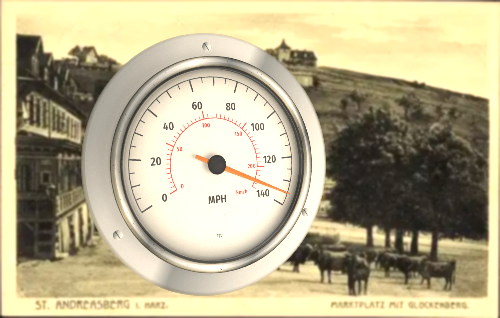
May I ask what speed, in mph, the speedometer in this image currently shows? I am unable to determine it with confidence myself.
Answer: 135 mph
